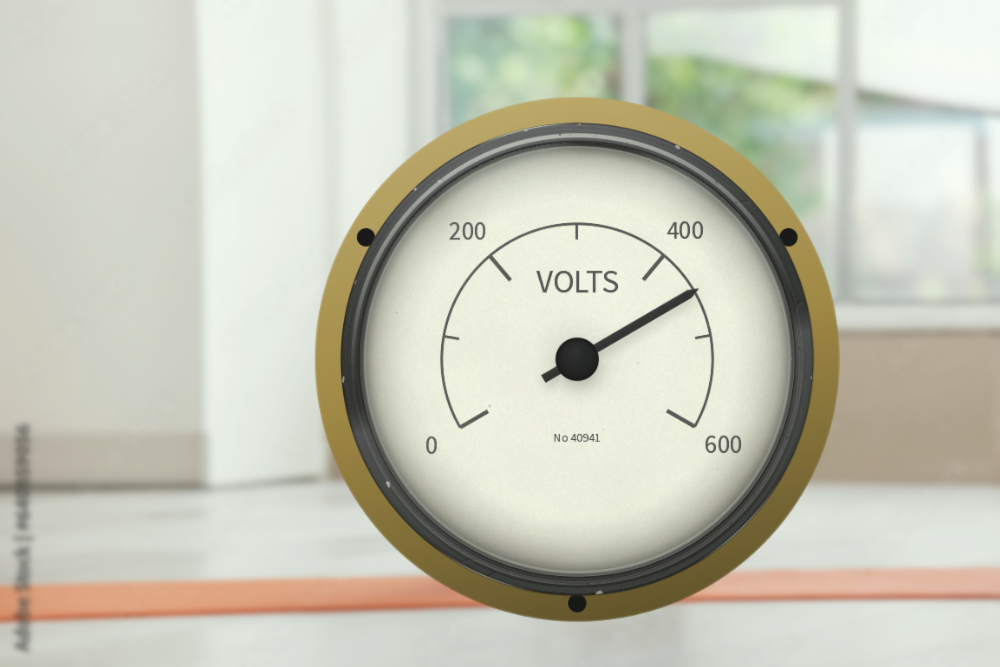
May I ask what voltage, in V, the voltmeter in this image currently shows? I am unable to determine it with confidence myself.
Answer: 450 V
